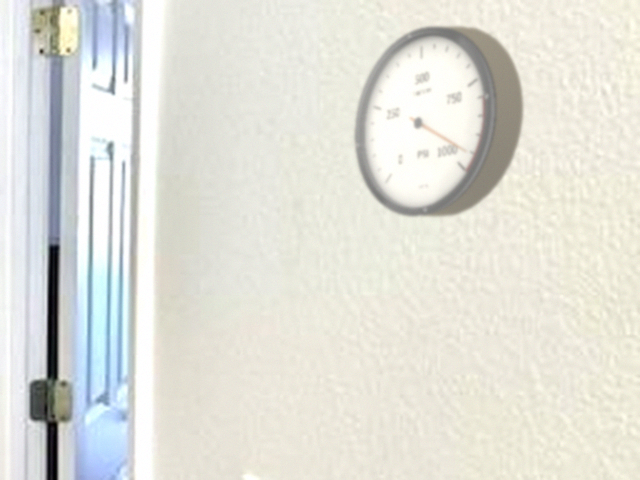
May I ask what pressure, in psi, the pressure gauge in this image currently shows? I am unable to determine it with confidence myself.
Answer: 950 psi
